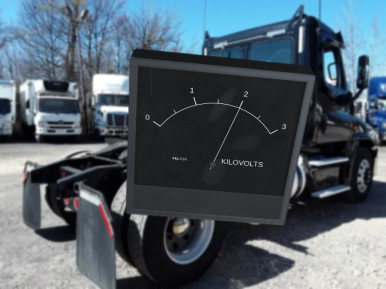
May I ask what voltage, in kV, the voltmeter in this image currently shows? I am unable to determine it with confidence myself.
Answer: 2 kV
